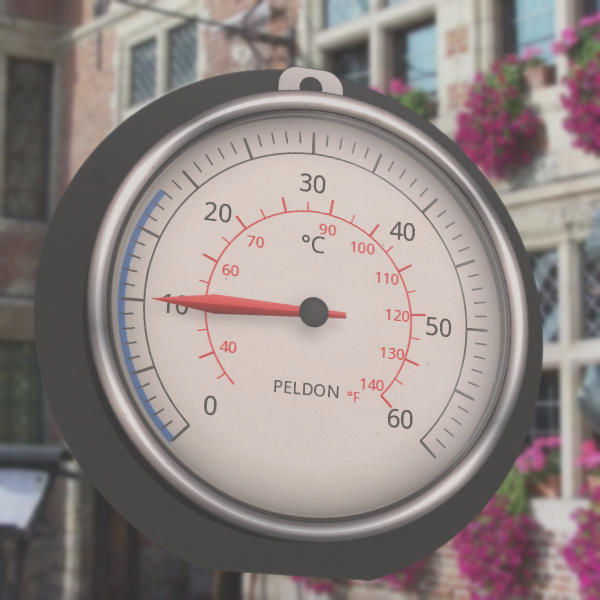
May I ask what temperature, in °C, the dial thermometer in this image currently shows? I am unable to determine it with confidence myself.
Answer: 10 °C
